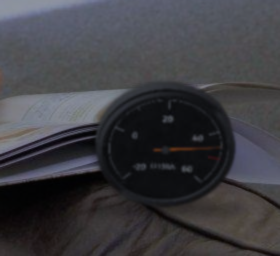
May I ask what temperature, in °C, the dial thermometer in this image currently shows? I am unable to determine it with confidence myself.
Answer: 45 °C
